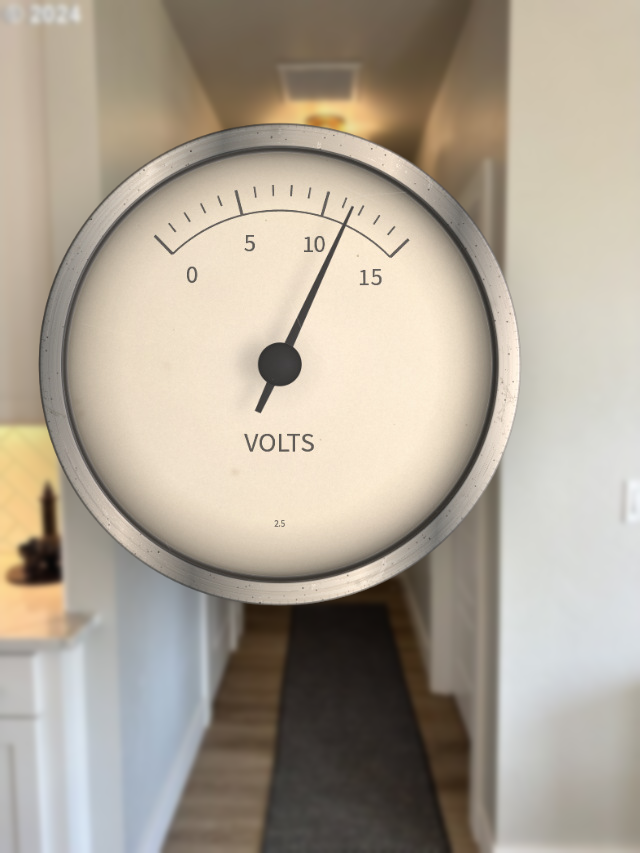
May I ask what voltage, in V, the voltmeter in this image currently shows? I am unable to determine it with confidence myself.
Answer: 11.5 V
